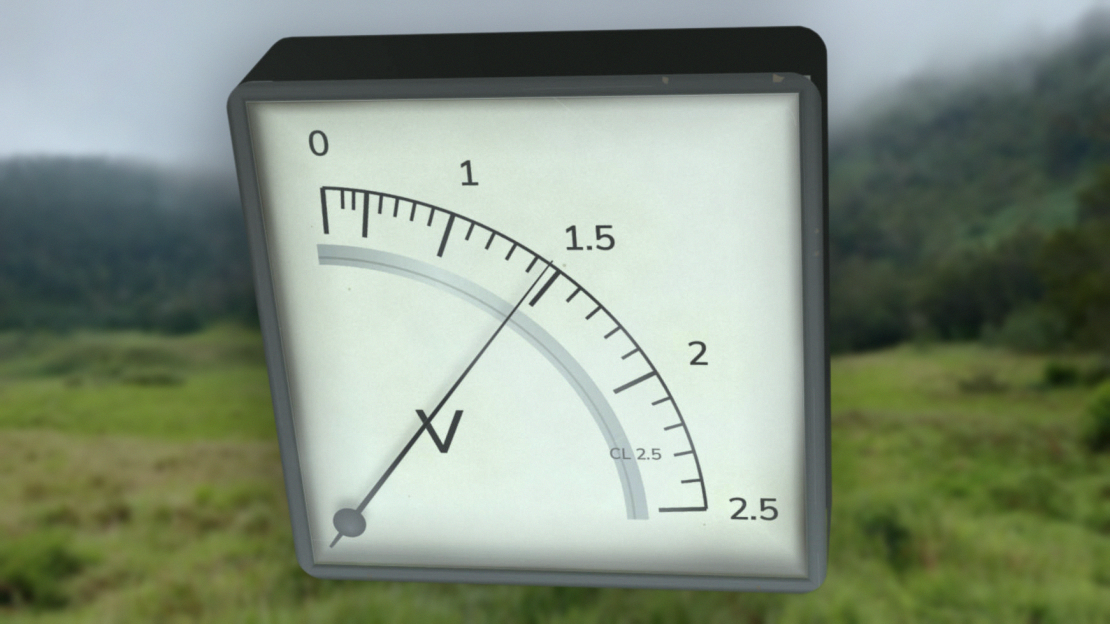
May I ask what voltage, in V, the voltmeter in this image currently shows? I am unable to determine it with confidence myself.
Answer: 1.45 V
